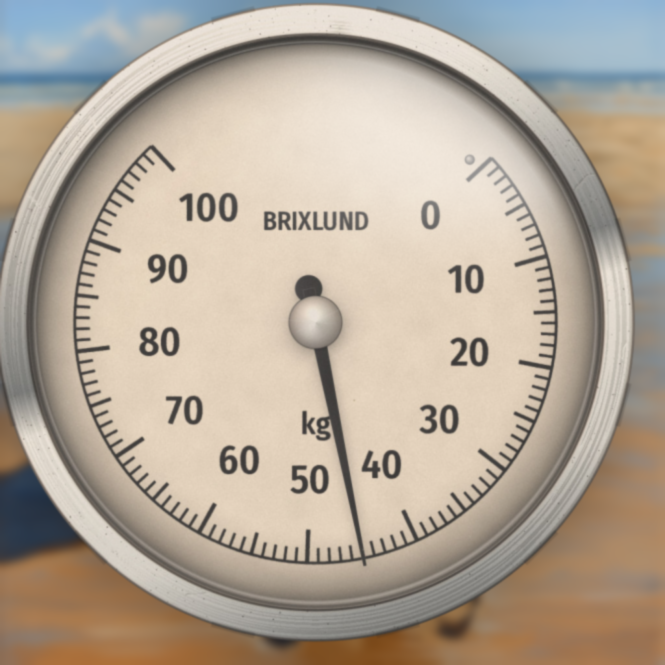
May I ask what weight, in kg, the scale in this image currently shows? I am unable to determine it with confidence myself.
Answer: 45 kg
